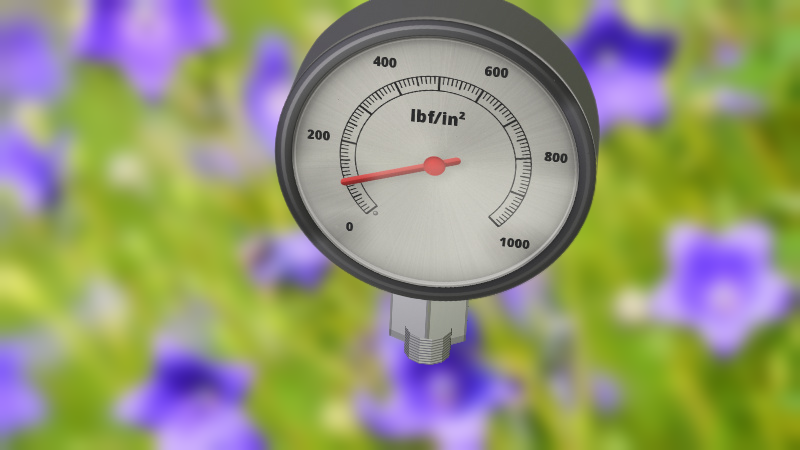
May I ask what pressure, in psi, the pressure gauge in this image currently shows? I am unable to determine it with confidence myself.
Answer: 100 psi
